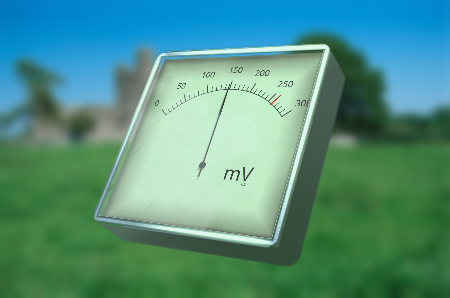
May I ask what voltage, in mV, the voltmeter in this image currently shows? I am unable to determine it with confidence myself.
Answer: 150 mV
